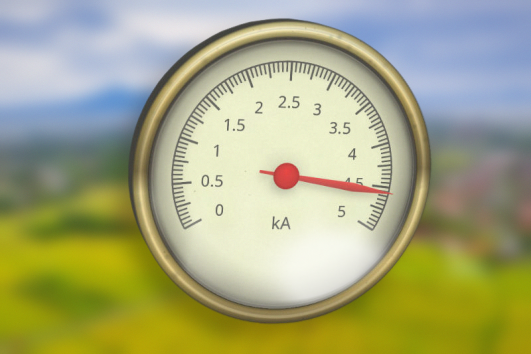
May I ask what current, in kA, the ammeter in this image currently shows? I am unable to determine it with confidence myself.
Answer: 4.55 kA
